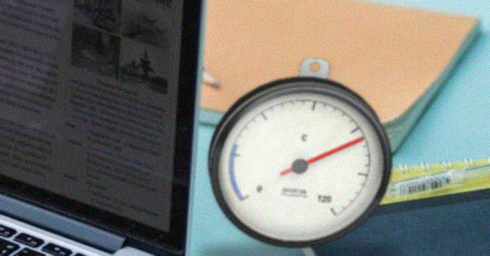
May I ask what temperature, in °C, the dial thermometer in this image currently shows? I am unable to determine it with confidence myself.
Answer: 84 °C
